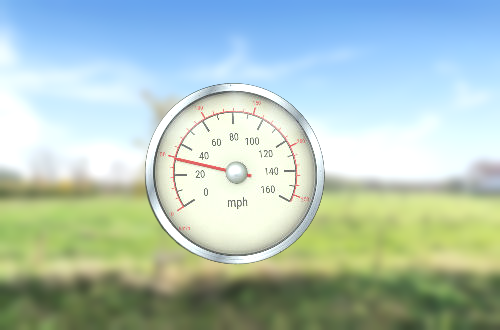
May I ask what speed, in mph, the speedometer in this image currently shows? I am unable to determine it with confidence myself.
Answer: 30 mph
